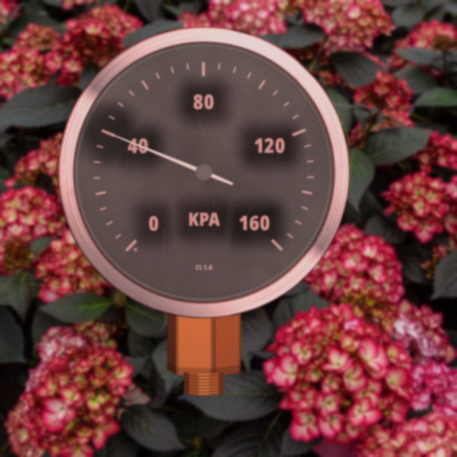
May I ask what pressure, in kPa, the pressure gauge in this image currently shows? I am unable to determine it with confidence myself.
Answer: 40 kPa
